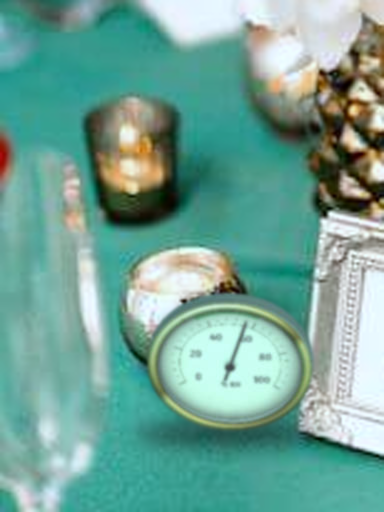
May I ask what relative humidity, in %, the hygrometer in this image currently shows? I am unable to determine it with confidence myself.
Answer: 56 %
